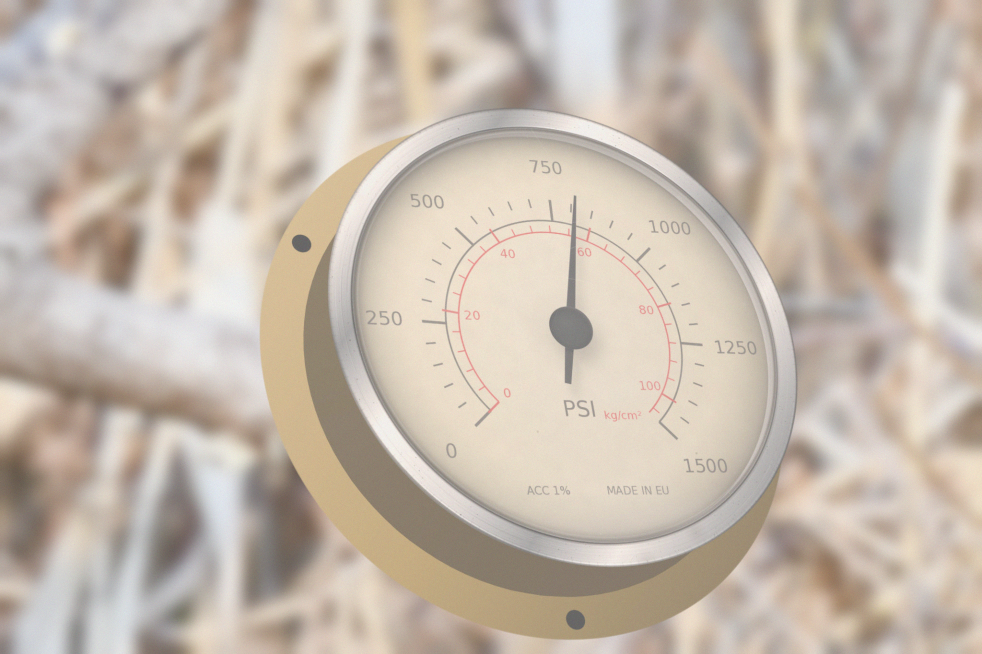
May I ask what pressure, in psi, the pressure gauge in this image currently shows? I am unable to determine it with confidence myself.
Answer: 800 psi
